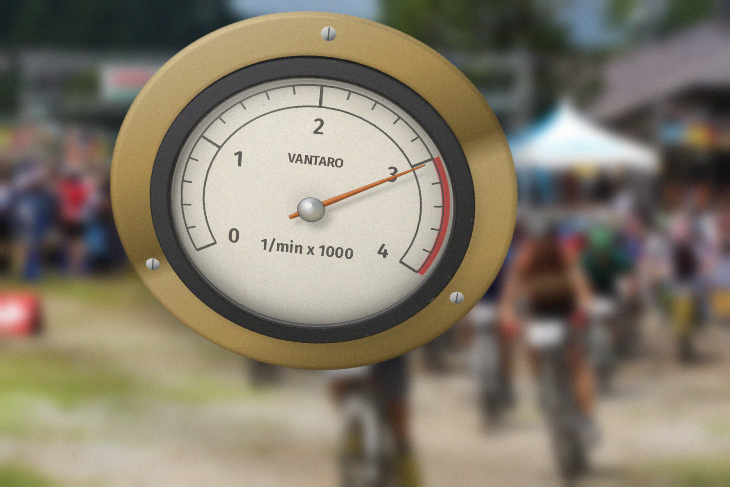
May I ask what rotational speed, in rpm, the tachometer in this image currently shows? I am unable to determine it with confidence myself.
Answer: 3000 rpm
